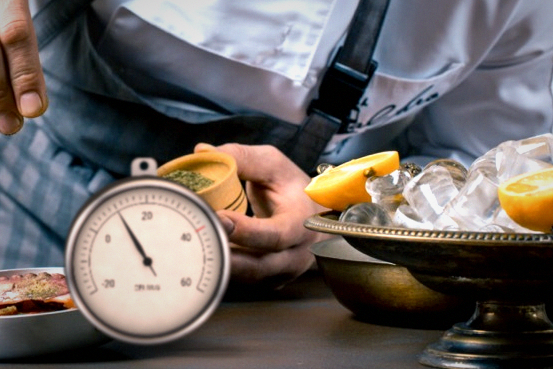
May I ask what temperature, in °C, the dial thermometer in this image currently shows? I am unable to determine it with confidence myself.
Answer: 10 °C
